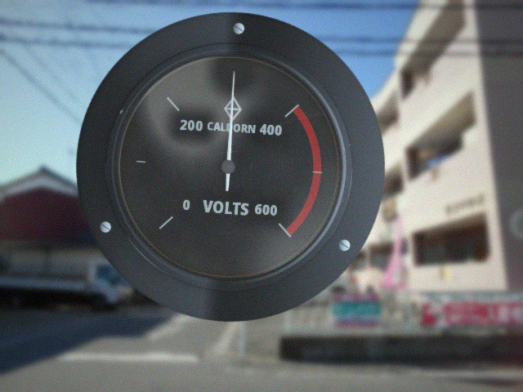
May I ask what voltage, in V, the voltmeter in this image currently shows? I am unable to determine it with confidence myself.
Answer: 300 V
